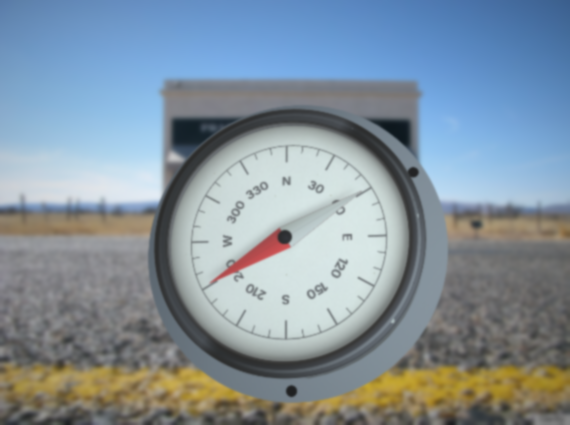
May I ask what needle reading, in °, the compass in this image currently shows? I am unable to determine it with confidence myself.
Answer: 240 °
